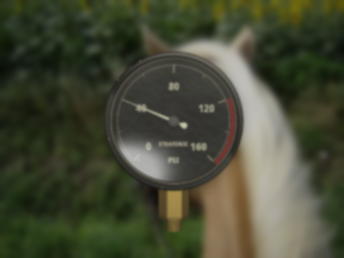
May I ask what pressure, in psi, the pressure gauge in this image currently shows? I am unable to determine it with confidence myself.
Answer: 40 psi
